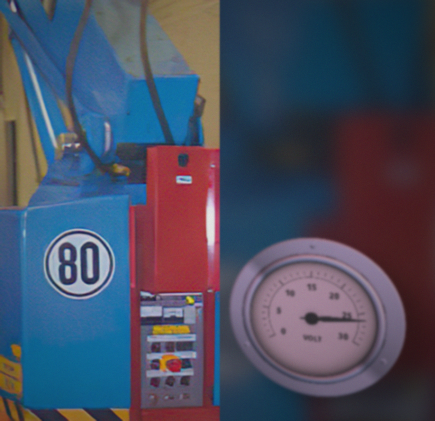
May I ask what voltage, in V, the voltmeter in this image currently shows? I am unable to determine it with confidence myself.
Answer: 26 V
